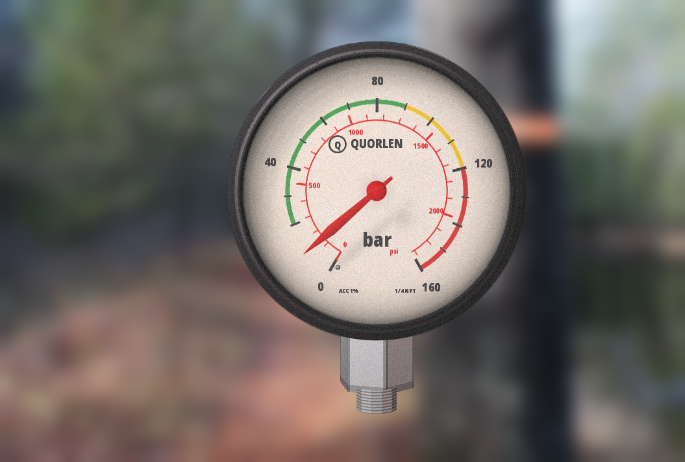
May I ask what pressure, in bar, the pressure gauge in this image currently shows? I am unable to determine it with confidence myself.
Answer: 10 bar
